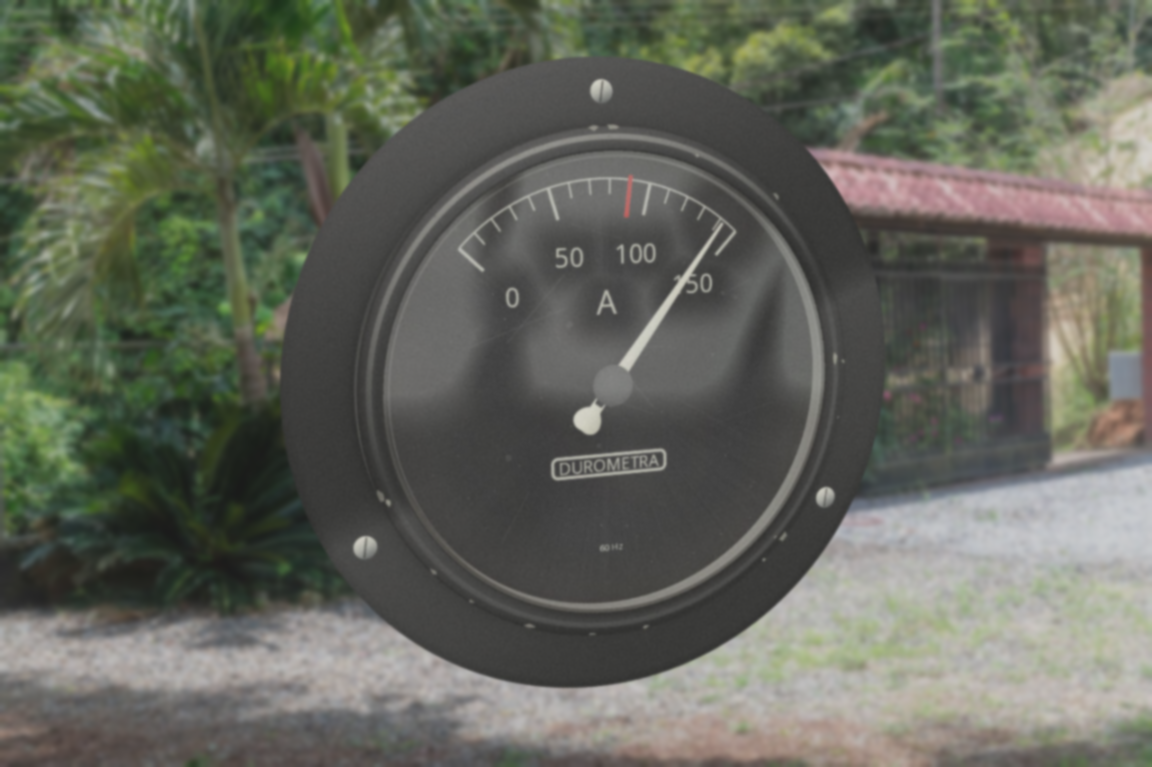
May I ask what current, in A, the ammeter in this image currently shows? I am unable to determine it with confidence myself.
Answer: 140 A
